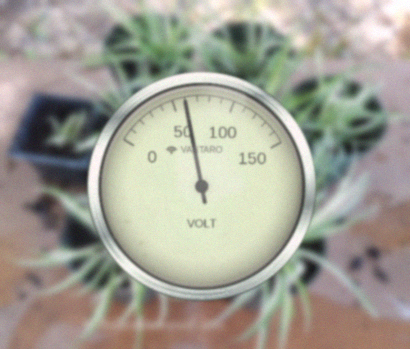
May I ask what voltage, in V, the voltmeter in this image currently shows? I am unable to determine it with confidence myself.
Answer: 60 V
